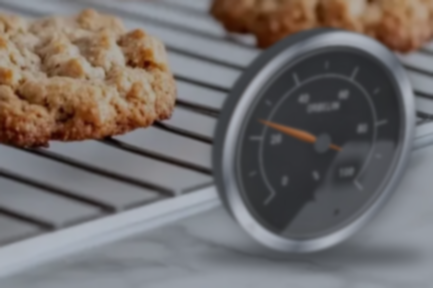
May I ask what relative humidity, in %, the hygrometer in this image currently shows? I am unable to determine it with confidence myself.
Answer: 25 %
